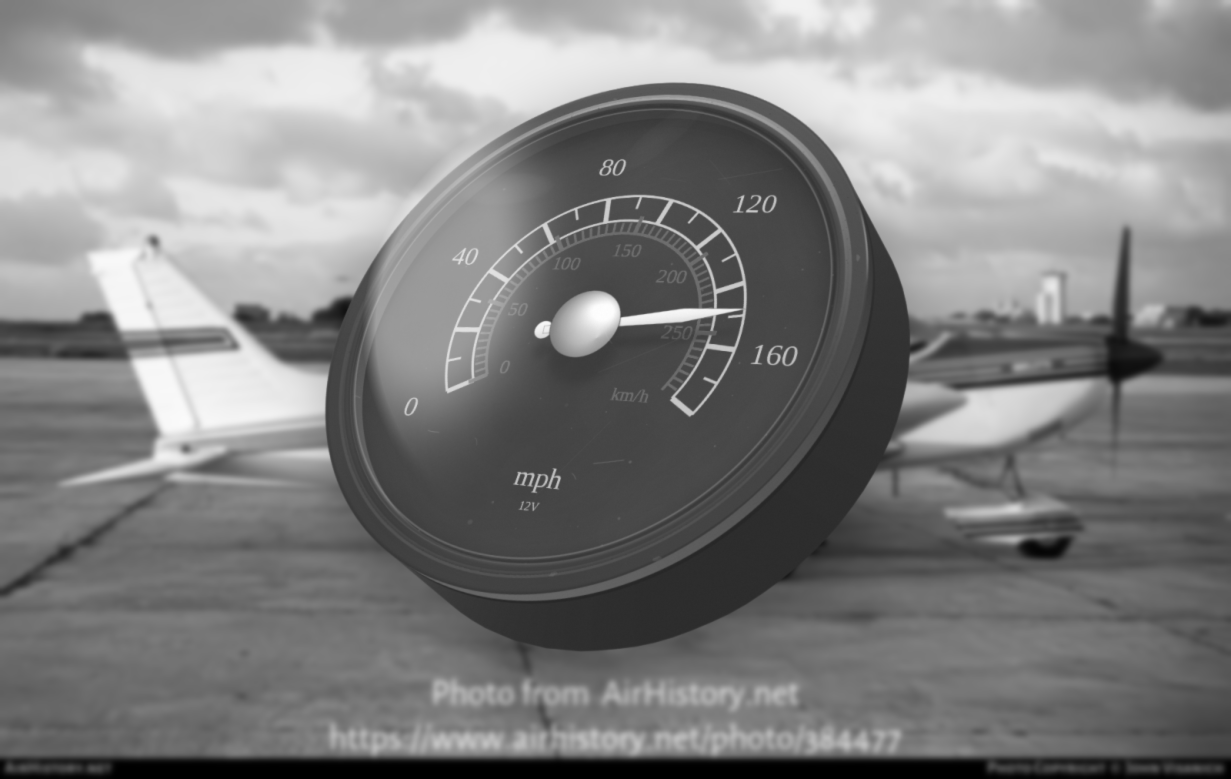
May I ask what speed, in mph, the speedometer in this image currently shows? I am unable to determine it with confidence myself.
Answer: 150 mph
